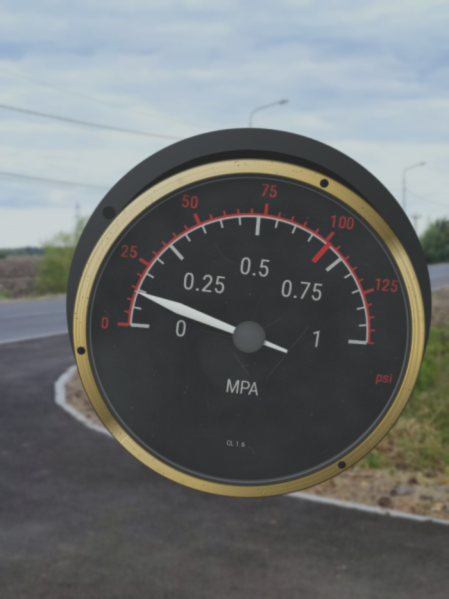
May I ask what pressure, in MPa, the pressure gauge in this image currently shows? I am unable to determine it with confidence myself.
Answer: 0.1 MPa
